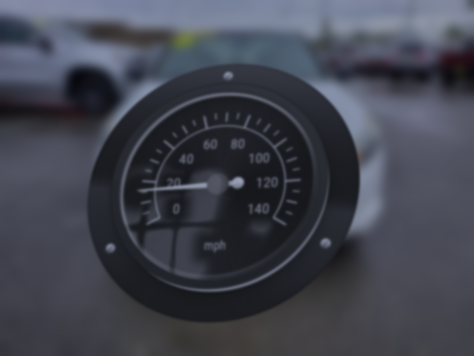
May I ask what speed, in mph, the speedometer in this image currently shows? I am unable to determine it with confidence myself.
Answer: 15 mph
